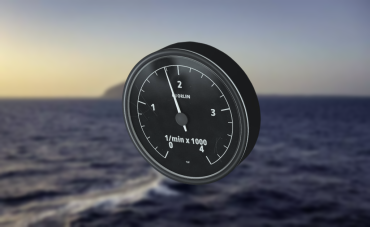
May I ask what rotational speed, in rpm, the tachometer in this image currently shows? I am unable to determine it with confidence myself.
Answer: 1800 rpm
